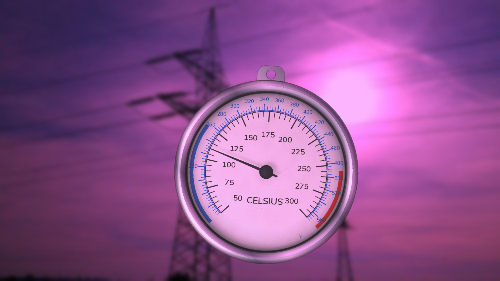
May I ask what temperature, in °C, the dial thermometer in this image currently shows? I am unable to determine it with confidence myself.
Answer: 110 °C
